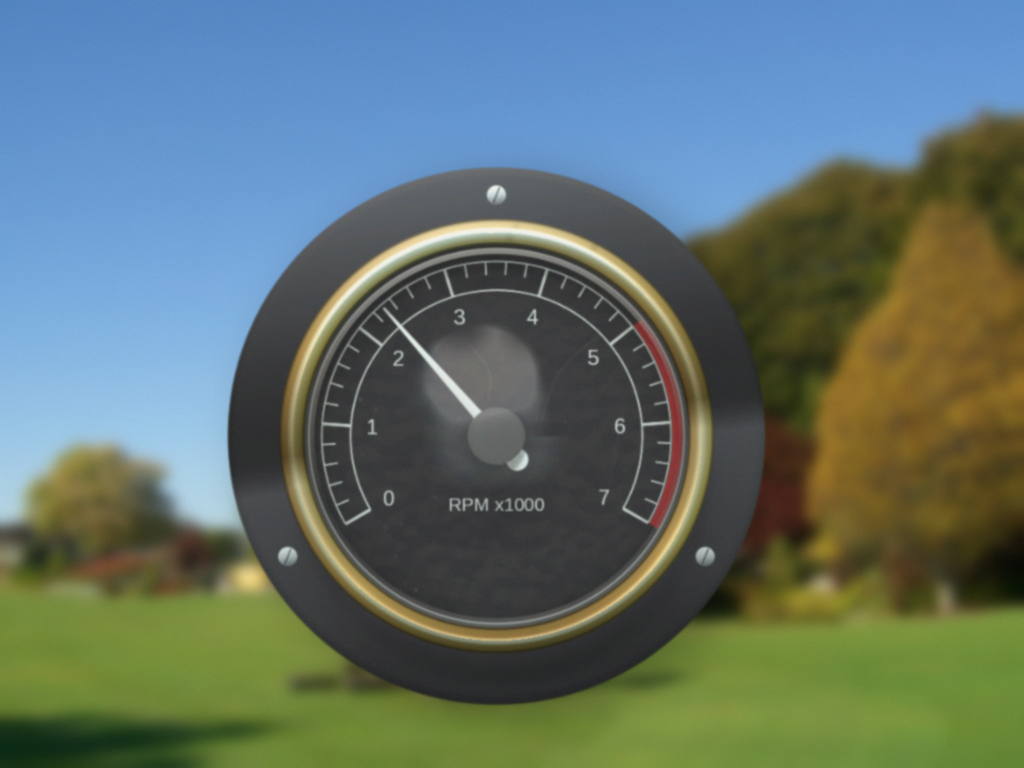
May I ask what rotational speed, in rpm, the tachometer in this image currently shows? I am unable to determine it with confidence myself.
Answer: 2300 rpm
